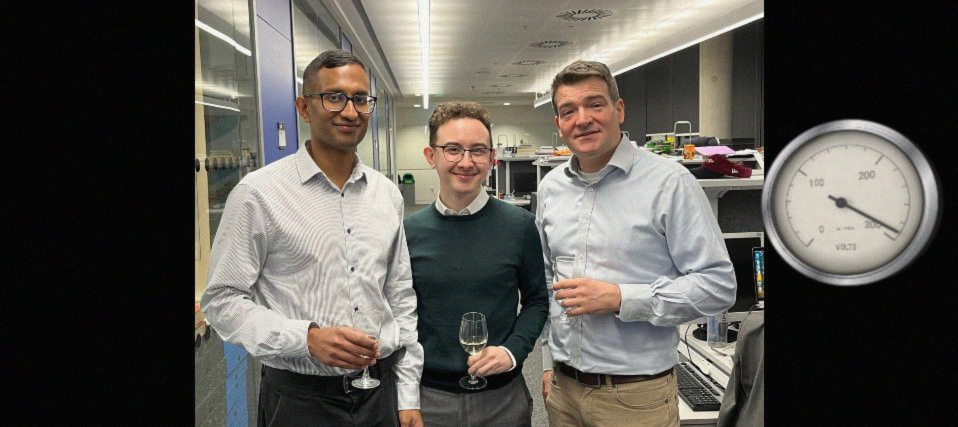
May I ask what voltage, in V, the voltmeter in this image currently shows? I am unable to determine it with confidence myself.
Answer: 290 V
